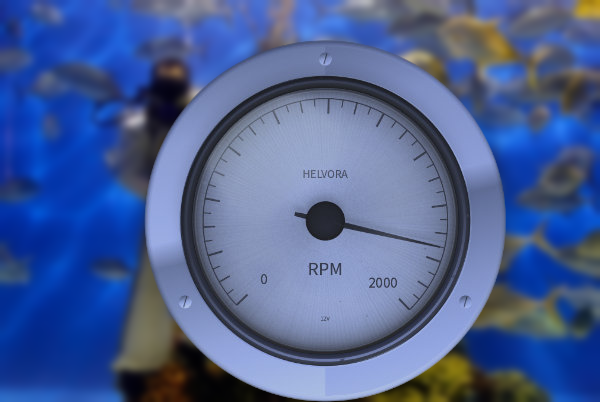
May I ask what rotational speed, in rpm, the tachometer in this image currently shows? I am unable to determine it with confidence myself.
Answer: 1750 rpm
